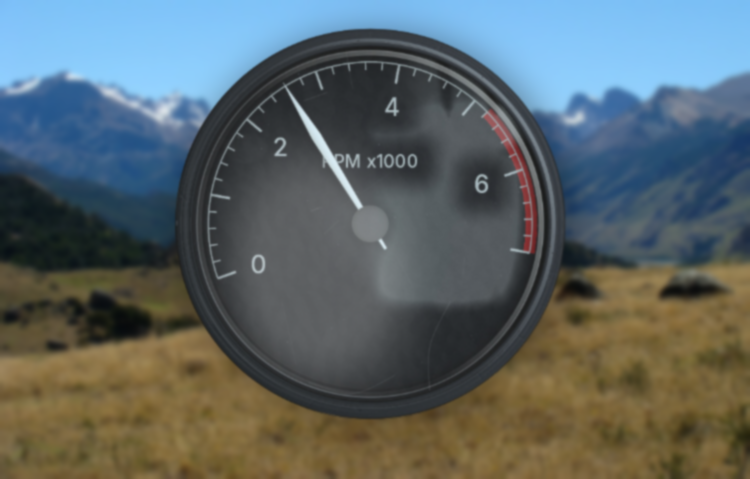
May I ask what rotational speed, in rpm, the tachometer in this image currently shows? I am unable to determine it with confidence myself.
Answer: 2600 rpm
